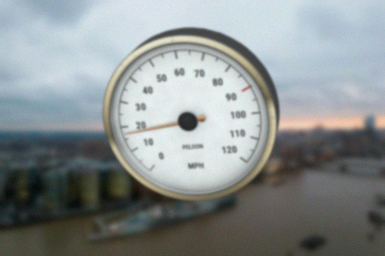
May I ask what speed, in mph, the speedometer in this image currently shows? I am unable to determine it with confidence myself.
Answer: 17.5 mph
